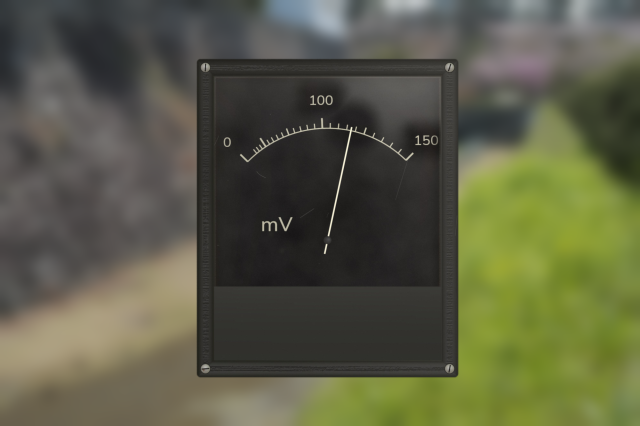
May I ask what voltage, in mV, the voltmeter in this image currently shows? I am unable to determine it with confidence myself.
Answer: 117.5 mV
